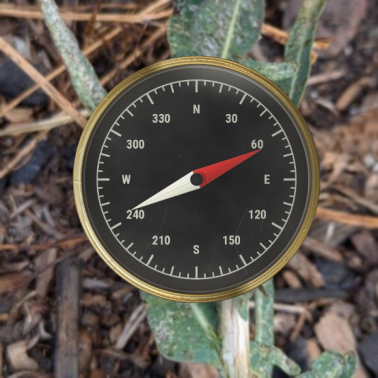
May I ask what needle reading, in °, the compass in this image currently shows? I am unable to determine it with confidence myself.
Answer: 65 °
